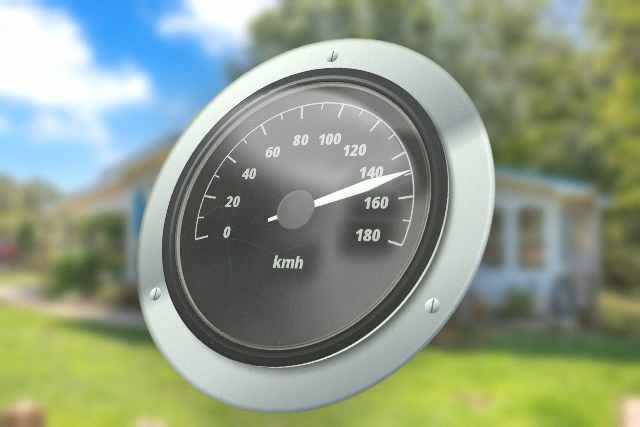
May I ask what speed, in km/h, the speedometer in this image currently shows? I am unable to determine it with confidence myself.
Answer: 150 km/h
